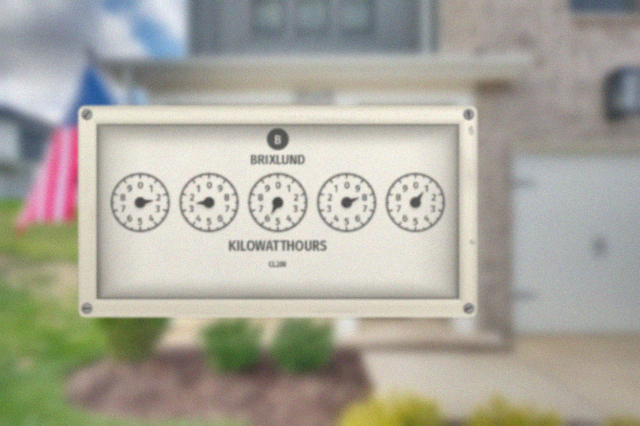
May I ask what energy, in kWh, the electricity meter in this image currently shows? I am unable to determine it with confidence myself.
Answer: 22581 kWh
